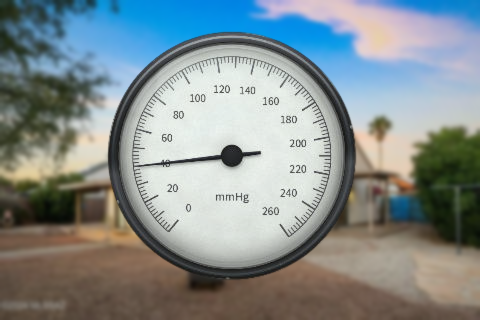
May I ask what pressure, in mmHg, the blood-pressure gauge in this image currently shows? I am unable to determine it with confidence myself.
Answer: 40 mmHg
